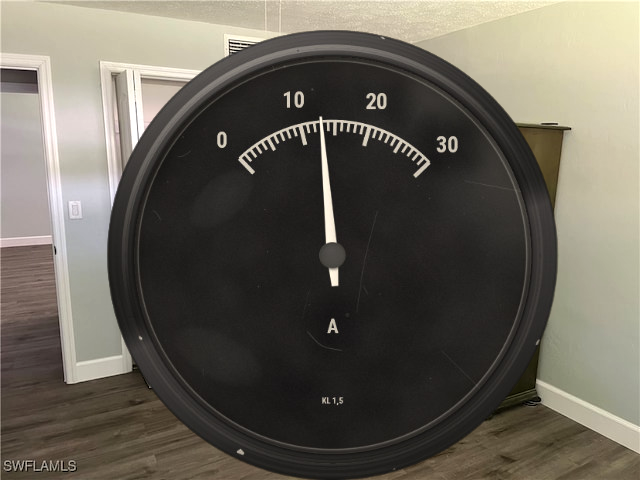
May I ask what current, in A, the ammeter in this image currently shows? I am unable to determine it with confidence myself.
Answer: 13 A
